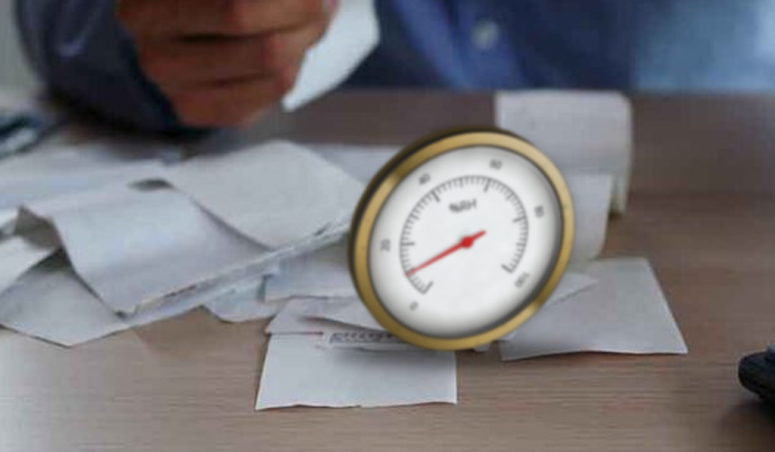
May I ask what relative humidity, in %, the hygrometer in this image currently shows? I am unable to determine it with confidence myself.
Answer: 10 %
